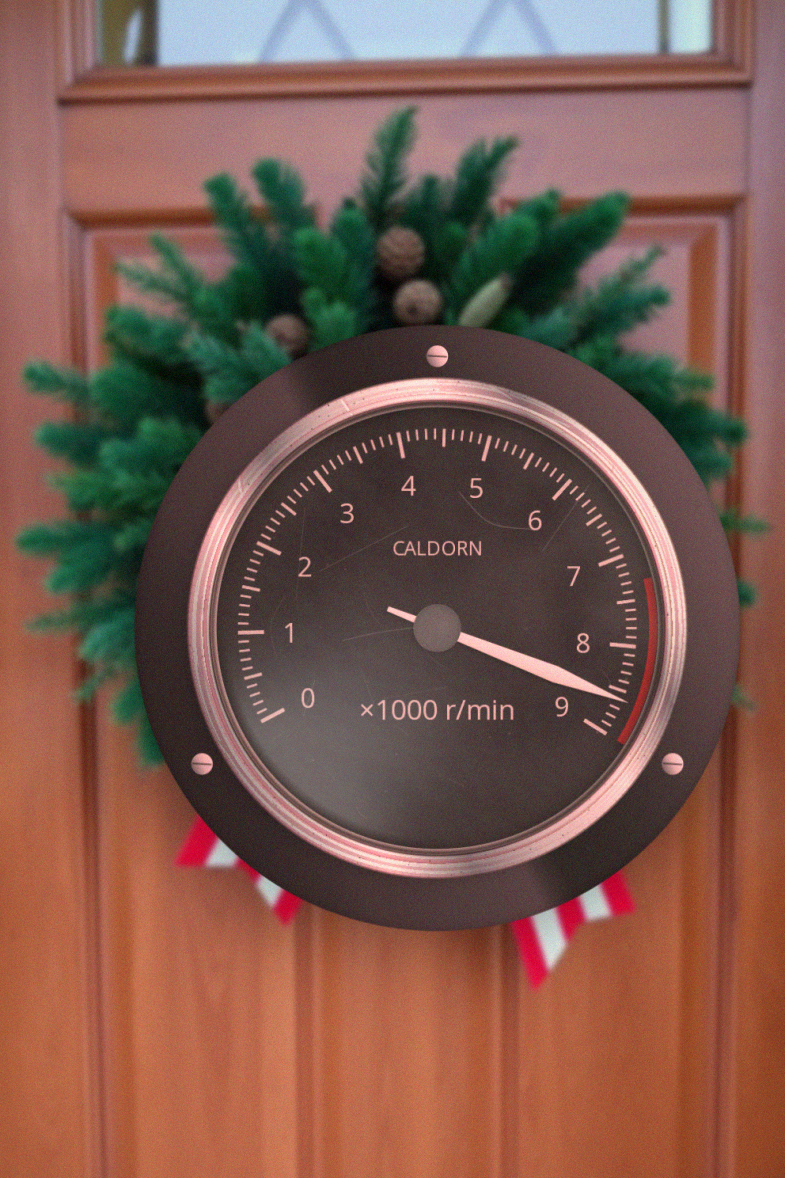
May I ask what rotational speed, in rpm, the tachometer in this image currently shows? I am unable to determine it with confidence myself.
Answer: 8600 rpm
